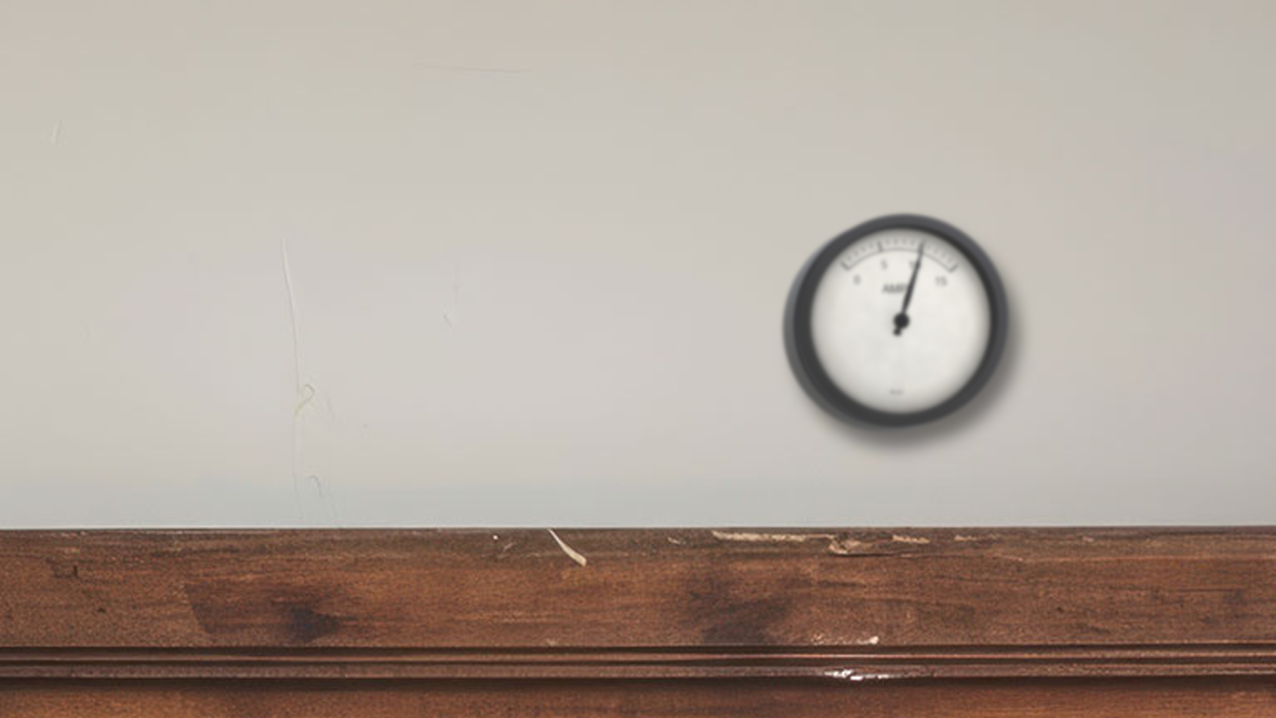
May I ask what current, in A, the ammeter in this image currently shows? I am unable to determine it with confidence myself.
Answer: 10 A
